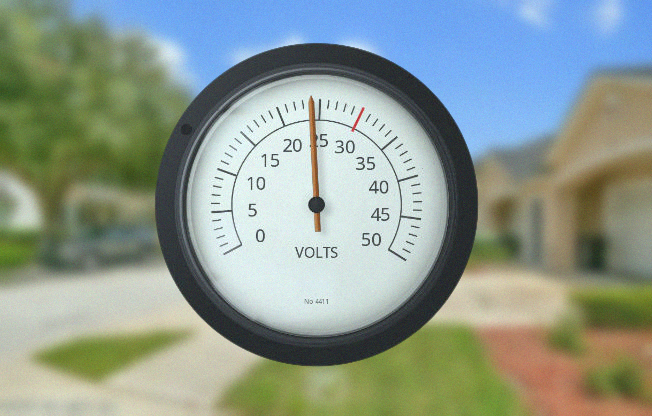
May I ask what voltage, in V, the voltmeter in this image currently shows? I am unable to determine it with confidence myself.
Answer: 24 V
